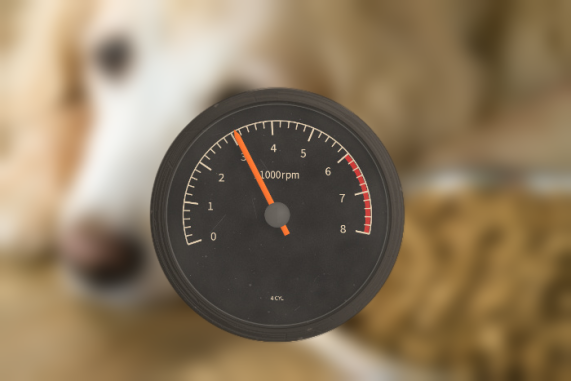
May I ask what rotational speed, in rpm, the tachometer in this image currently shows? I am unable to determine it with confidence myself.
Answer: 3100 rpm
